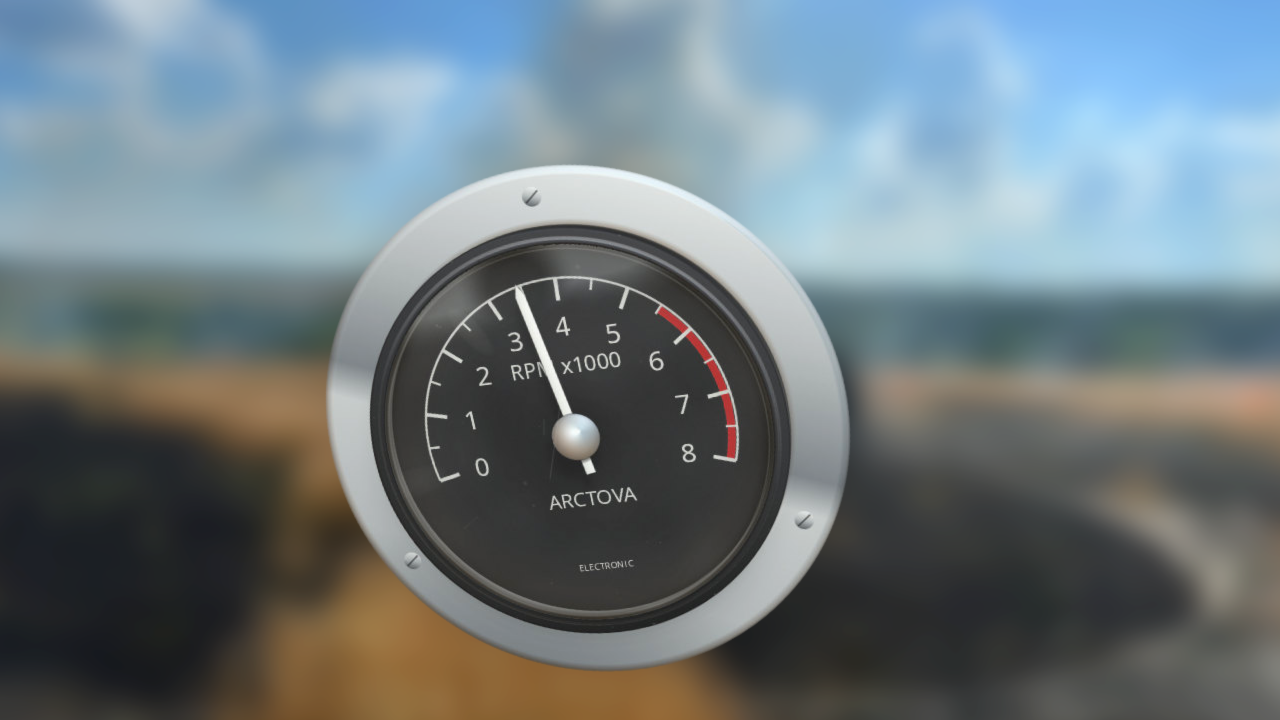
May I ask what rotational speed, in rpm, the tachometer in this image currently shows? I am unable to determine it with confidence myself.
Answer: 3500 rpm
